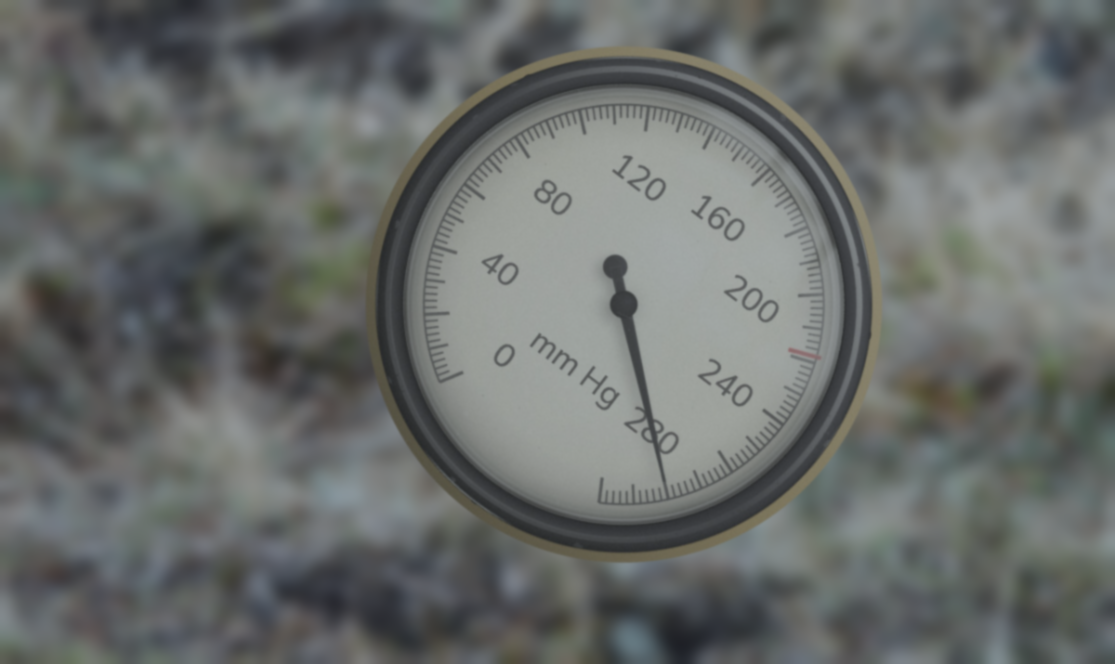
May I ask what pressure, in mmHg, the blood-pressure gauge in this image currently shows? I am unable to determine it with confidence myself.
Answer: 280 mmHg
